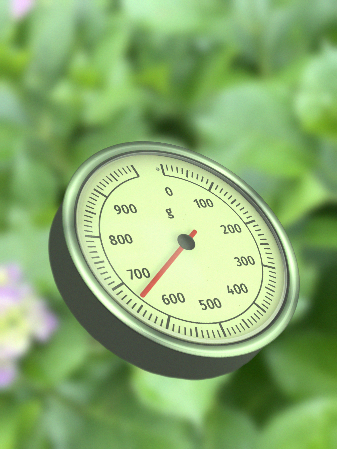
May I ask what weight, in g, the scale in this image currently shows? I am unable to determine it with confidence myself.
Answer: 660 g
